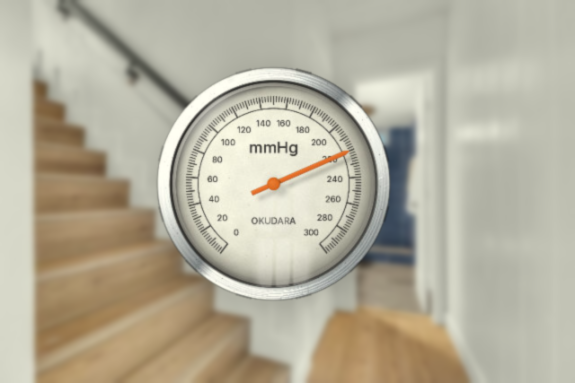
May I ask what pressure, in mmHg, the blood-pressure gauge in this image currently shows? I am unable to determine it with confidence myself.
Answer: 220 mmHg
